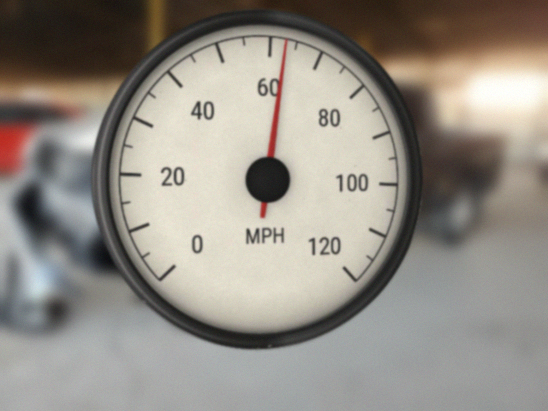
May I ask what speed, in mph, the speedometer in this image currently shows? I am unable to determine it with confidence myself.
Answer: 62.5 mph
